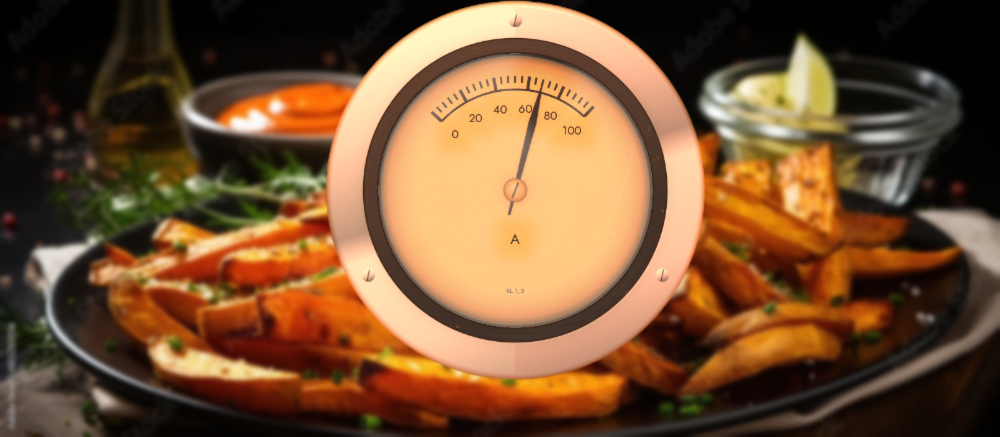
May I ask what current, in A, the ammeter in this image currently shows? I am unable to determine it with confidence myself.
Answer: 68 A
